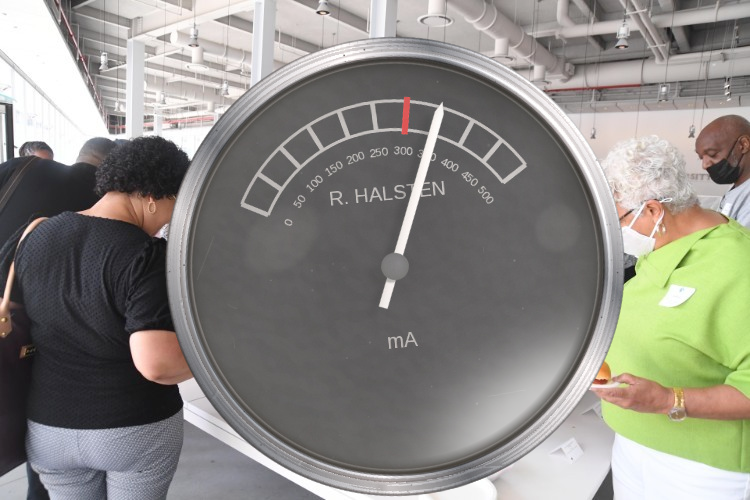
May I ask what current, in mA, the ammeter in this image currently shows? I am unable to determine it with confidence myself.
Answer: 350 mA
